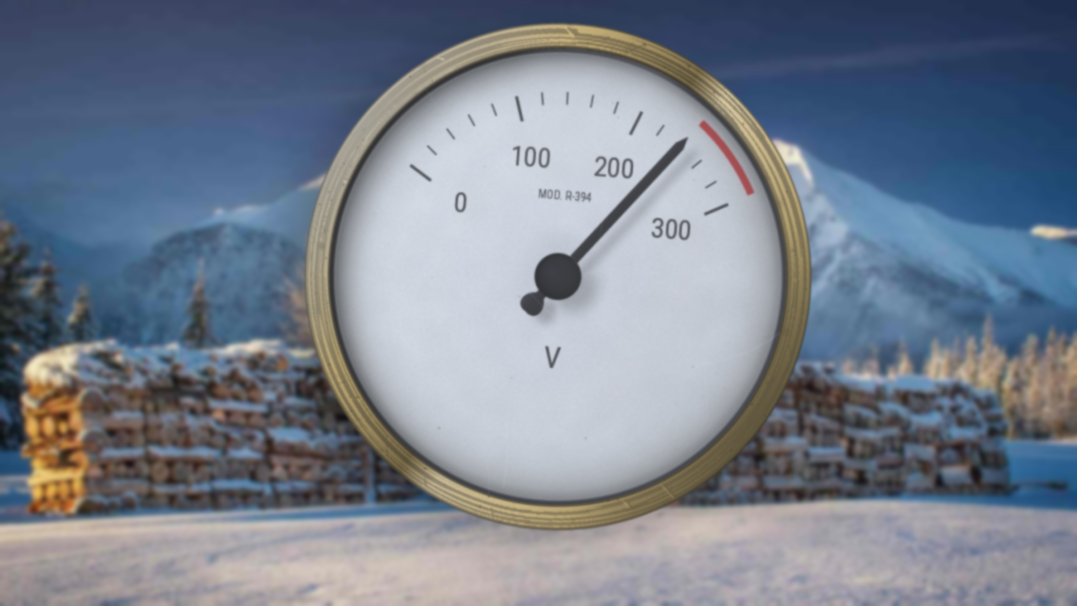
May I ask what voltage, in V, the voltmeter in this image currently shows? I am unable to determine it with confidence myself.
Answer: 240 V
